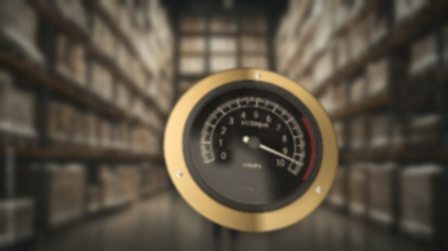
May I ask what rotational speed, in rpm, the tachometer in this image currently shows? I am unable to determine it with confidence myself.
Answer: 9500 rpm
